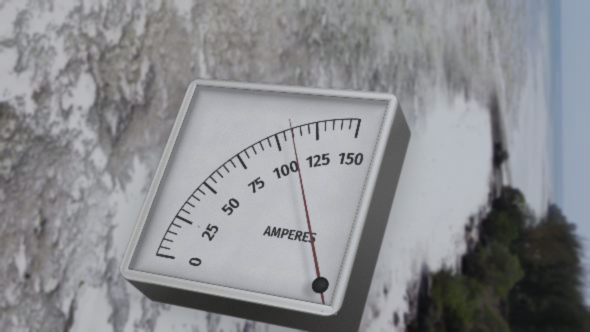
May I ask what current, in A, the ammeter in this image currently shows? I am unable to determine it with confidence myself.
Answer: 110 A
